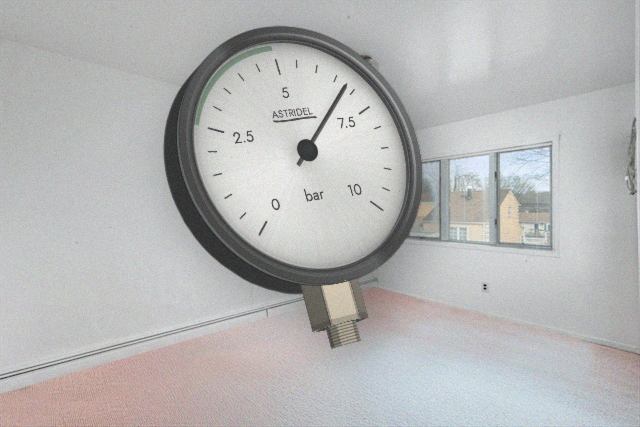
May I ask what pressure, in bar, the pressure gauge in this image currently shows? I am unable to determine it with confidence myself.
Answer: 6.75 bar
